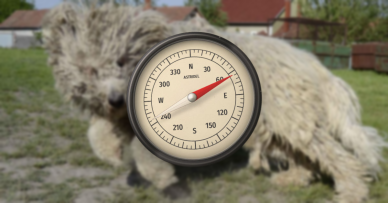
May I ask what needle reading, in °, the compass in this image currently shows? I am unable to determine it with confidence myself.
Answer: 65 °
